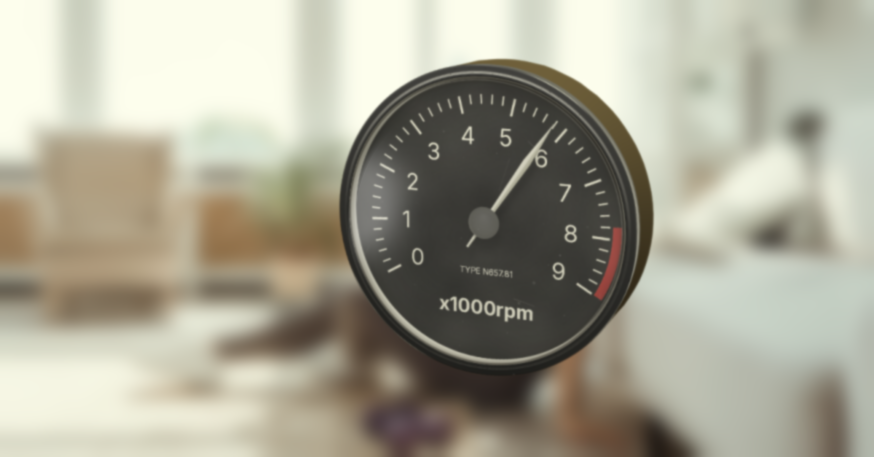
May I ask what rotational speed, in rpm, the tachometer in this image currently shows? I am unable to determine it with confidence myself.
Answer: 5800 rpm
